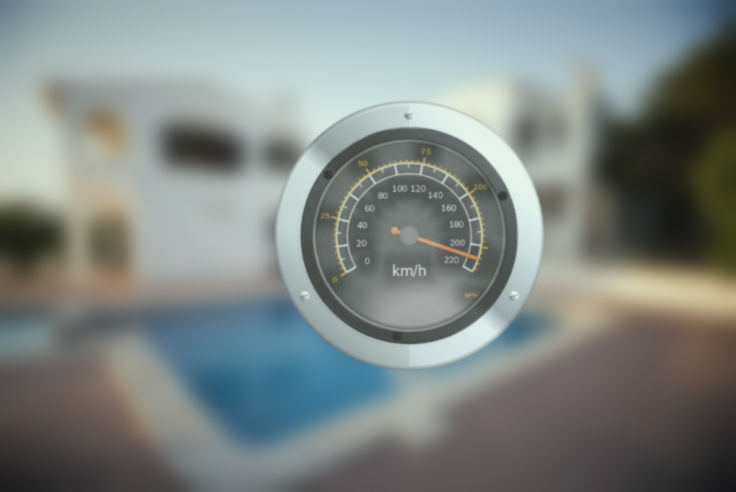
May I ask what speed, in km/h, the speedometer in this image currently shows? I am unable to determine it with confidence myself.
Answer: 210 km/h
